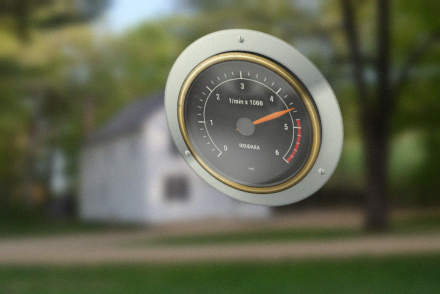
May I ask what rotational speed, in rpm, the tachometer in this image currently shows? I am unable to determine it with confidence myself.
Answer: 4500 rpm
